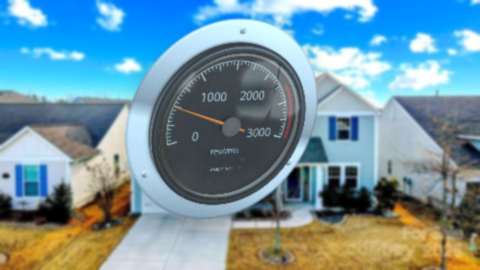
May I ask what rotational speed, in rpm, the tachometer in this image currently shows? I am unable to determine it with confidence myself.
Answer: 500 rpm
